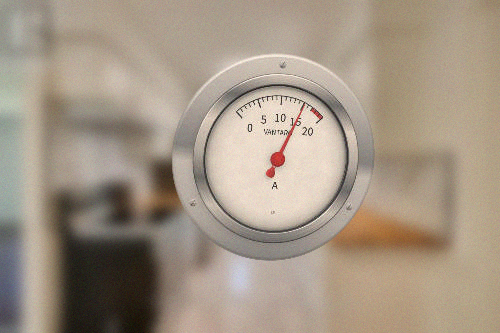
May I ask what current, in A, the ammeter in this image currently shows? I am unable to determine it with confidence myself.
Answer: 15 A
